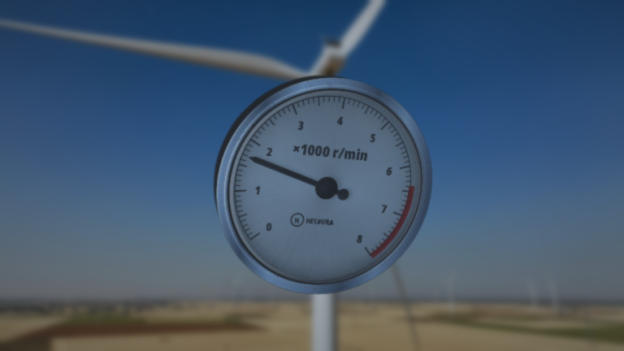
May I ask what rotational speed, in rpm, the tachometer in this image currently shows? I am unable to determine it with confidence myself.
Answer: 1700 rpm
